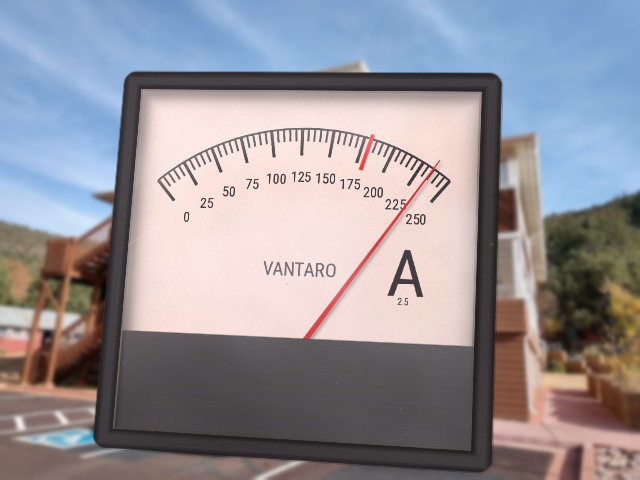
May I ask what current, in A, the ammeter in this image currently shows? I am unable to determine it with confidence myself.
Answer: 235 A
